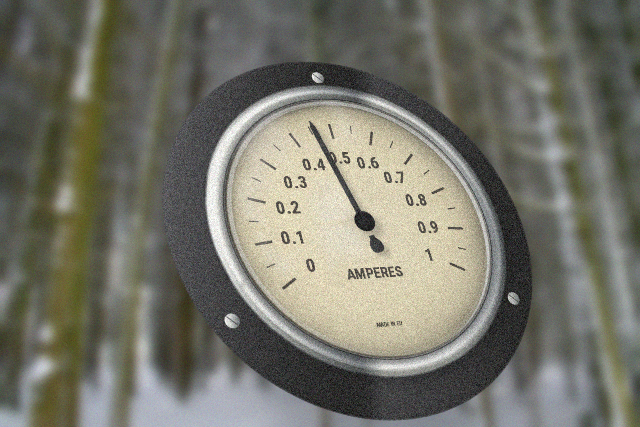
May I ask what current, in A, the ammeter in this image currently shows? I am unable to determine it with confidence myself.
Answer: 0.45 A
